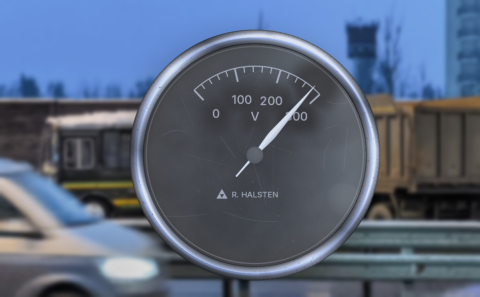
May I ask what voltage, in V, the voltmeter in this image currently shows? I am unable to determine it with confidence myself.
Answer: 280 V
